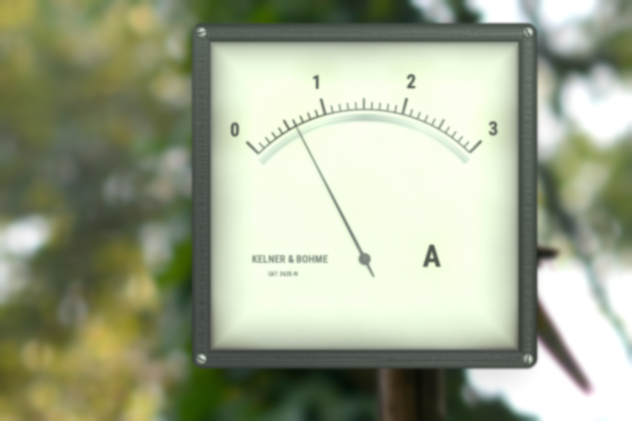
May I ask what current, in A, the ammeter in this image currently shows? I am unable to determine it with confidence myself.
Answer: 0.6 A
